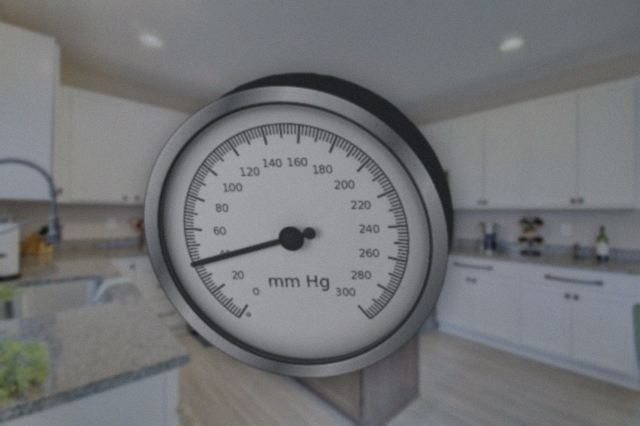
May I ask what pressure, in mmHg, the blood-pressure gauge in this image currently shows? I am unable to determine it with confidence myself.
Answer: 40 mmHg
